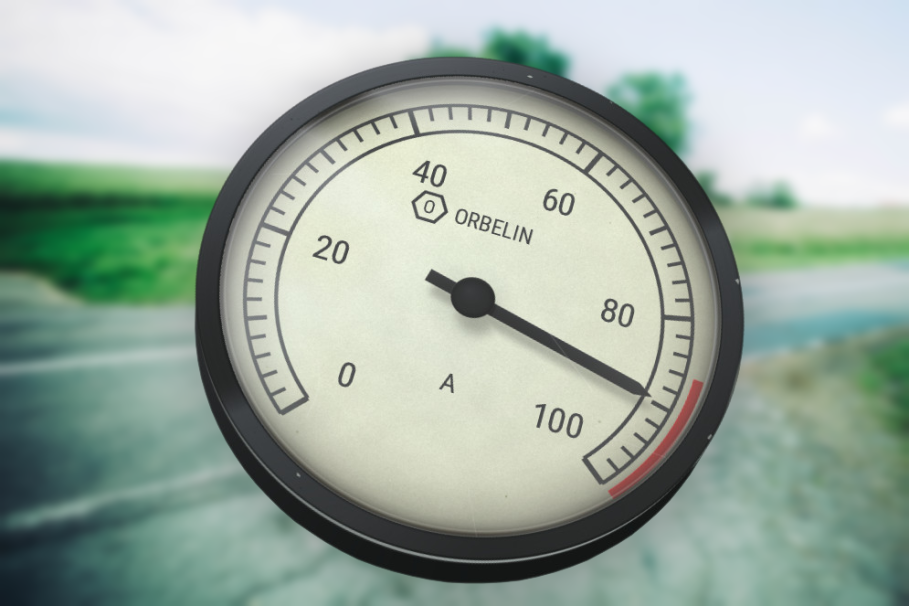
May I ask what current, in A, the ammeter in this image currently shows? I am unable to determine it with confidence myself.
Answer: 90 A
